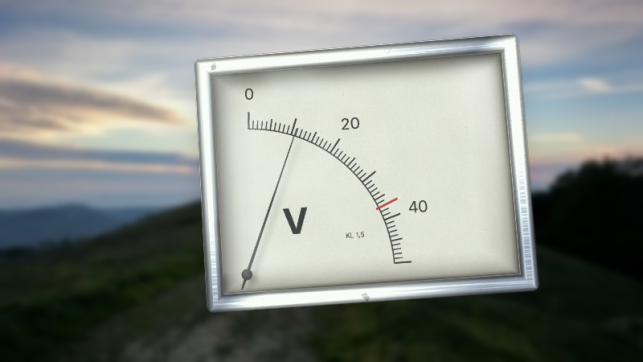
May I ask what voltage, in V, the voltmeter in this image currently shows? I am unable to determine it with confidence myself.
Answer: 11 V
